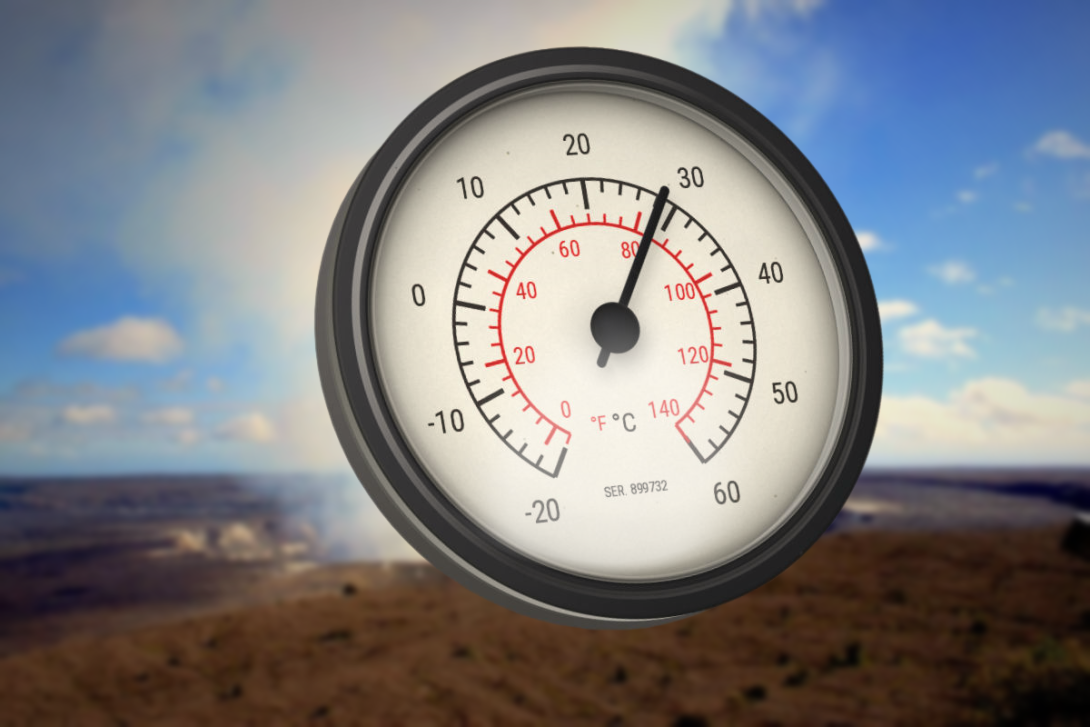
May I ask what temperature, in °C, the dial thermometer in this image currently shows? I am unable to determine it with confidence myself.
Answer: 28 °C
